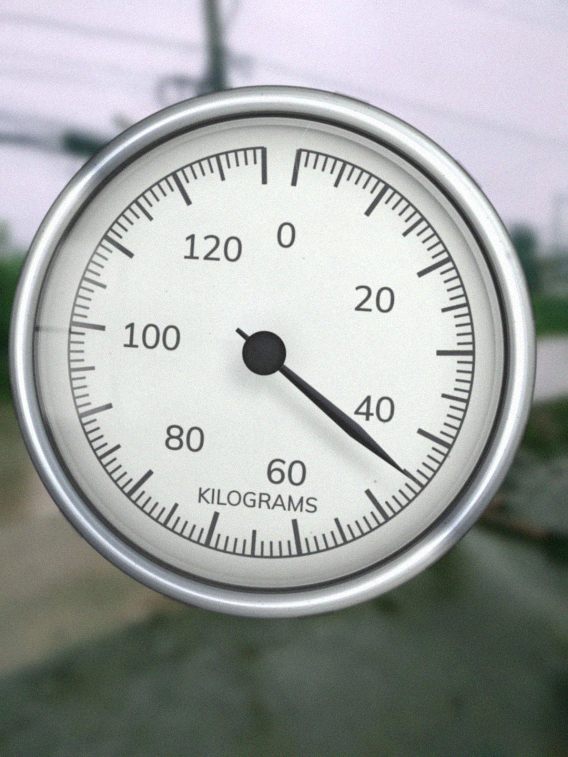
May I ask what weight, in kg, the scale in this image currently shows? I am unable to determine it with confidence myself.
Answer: 45 kg
